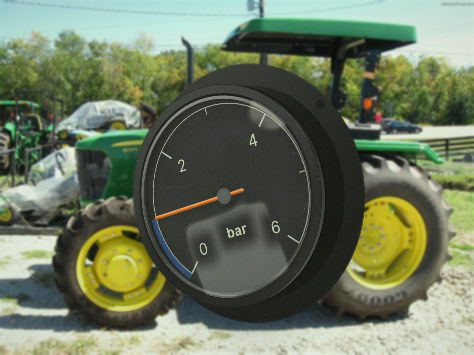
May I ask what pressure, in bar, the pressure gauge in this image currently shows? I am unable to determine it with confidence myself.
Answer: 1 bar
